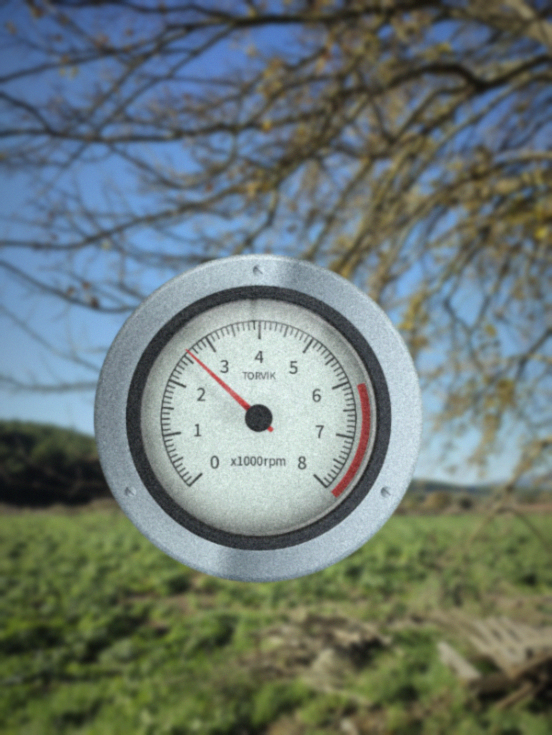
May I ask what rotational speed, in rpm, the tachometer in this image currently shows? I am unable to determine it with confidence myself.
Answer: 2600 rpm
